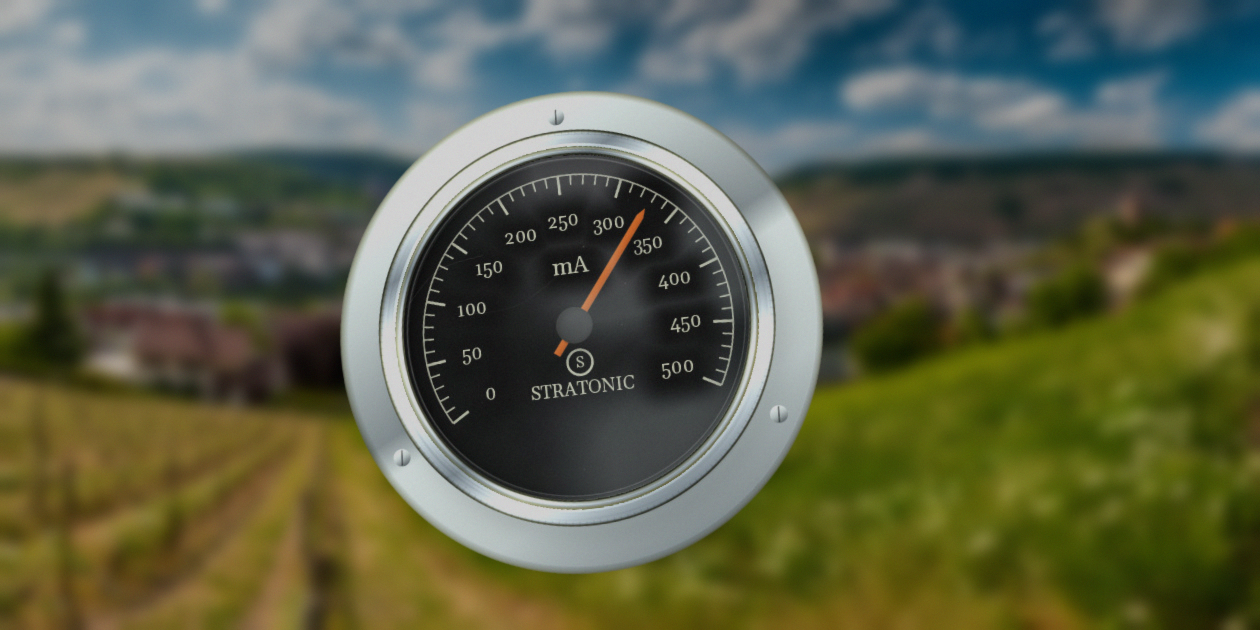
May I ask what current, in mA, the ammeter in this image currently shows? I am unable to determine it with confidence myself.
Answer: 330 mA
